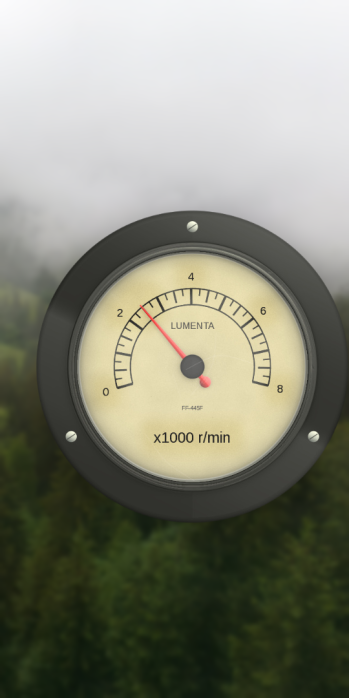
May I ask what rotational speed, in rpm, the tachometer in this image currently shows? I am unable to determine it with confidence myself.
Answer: 2500 rpm
